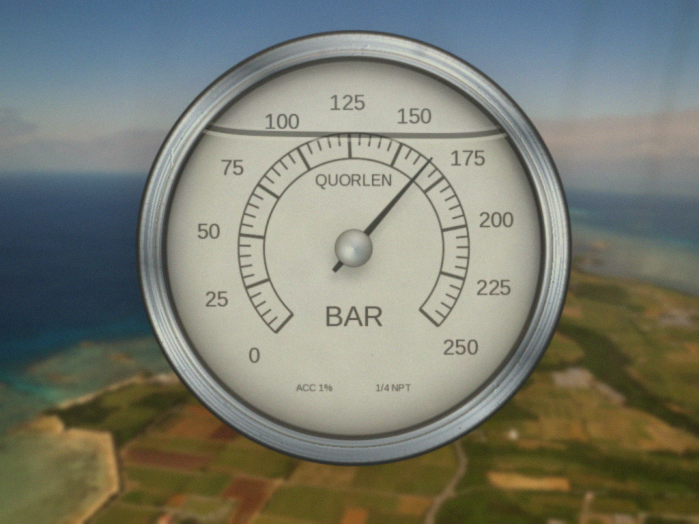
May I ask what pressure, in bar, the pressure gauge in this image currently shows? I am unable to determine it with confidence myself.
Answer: 165 bar
